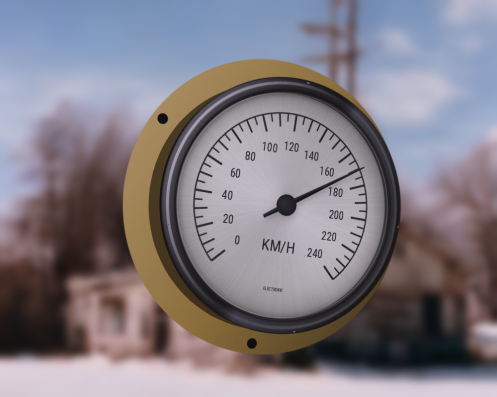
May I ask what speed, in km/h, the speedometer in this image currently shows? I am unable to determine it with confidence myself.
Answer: 170 km/h
